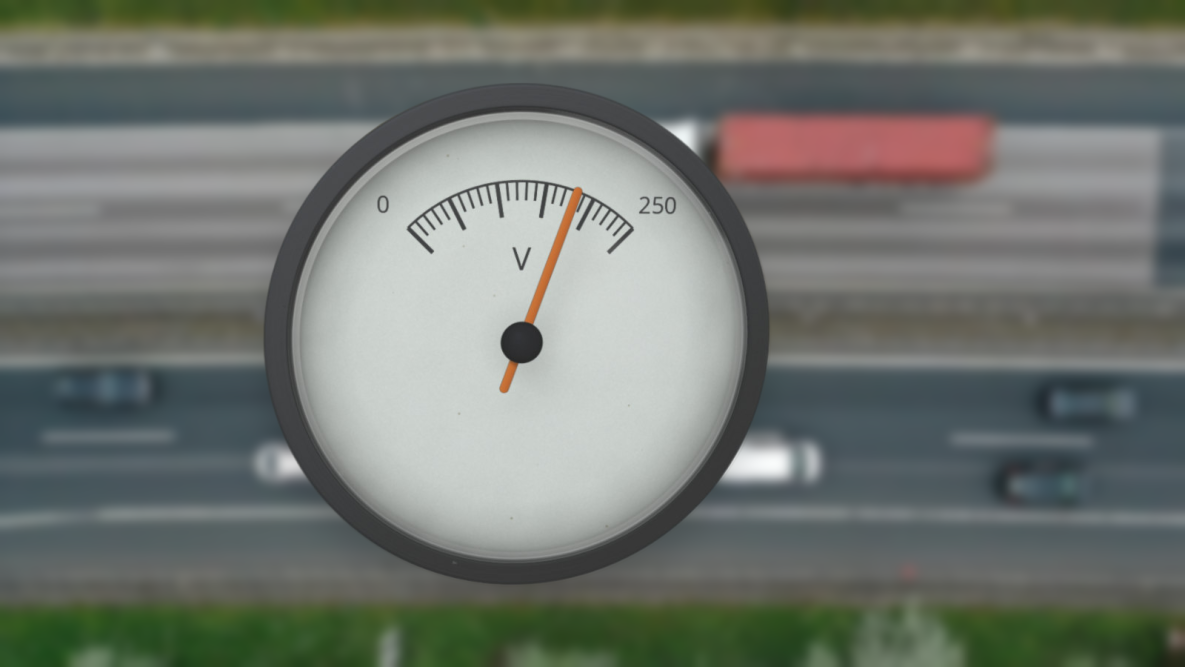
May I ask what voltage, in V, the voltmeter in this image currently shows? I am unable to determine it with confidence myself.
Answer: 180 V
